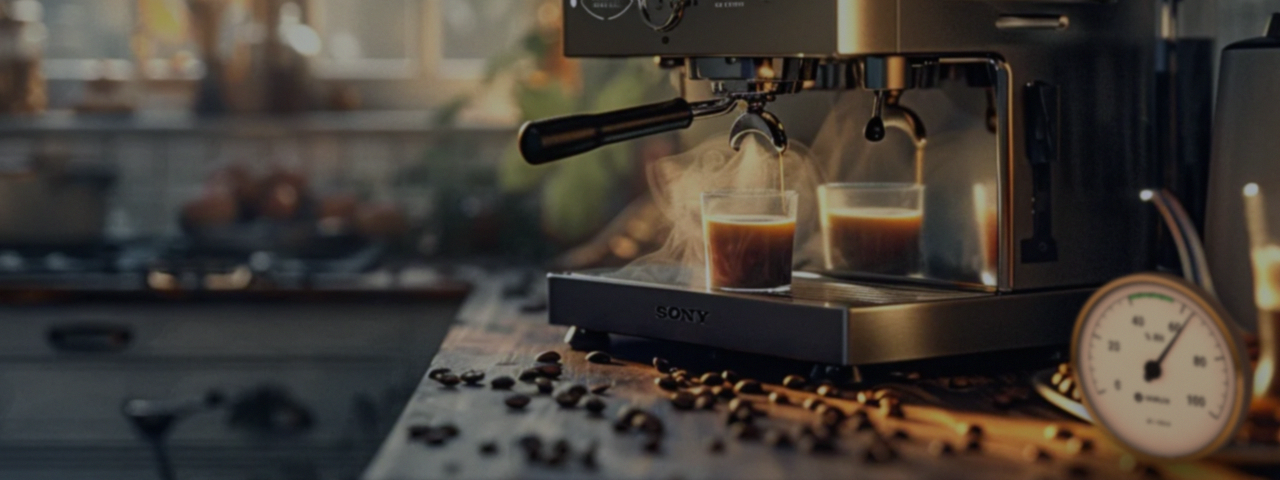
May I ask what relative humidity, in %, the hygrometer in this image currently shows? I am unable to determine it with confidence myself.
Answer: 64 %
